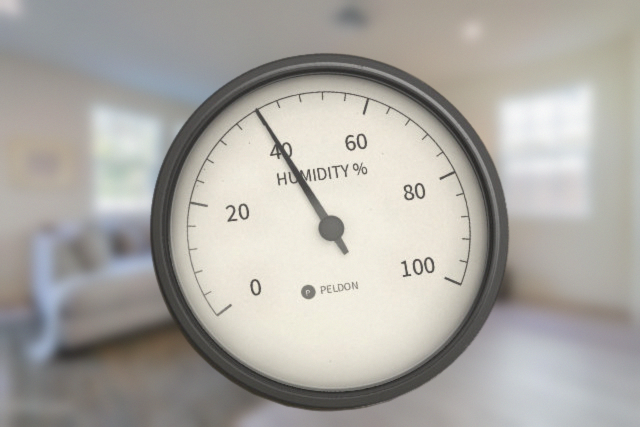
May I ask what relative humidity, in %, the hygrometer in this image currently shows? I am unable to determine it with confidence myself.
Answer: 40 %
